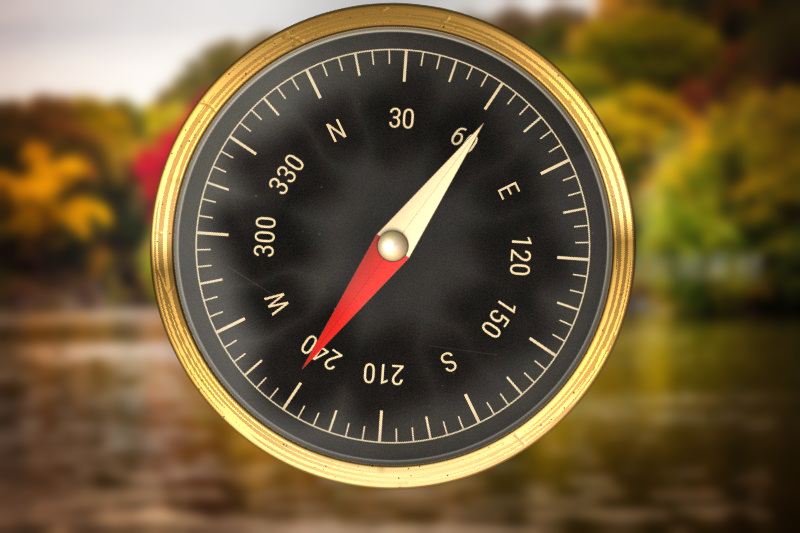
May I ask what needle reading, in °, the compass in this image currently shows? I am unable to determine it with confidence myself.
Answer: 242.5 °
